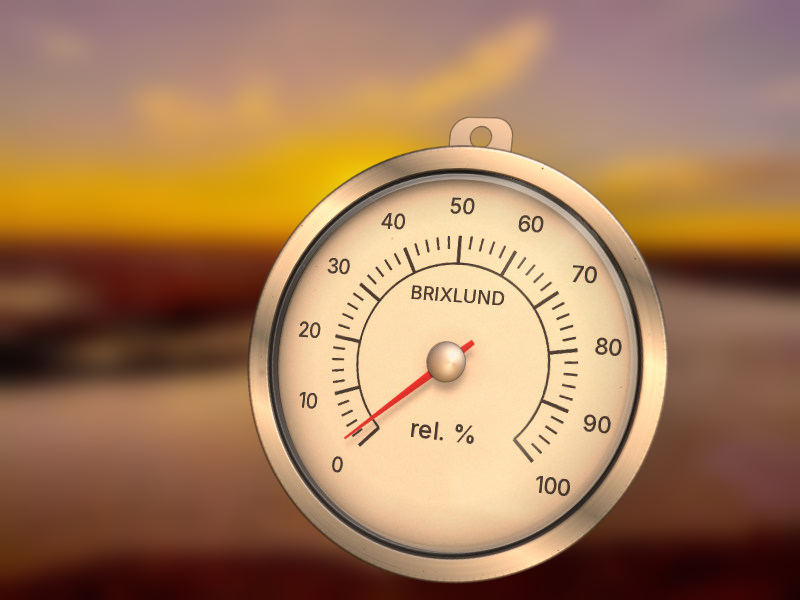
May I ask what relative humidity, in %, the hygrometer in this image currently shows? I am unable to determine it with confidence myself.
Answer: 2 %
